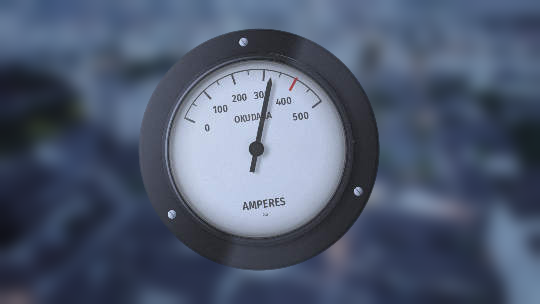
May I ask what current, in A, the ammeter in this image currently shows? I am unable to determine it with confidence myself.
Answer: 325 A
